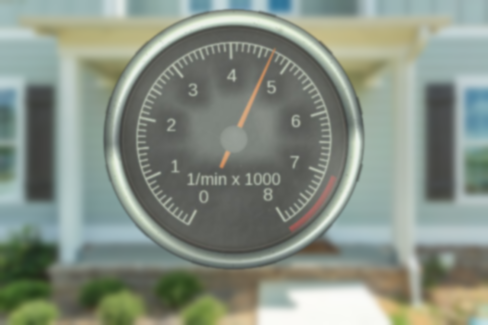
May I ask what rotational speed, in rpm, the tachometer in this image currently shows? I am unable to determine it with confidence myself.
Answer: 4700 rpm
